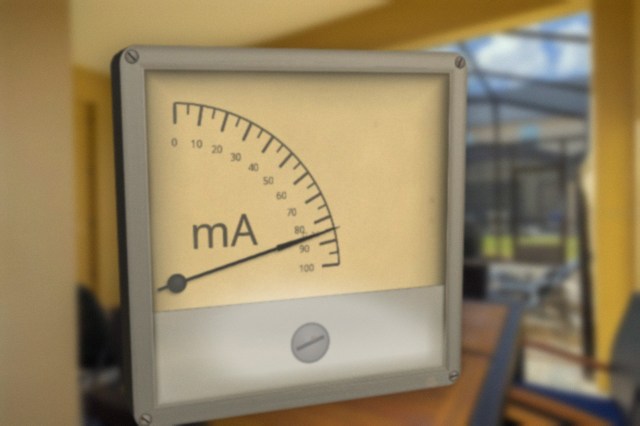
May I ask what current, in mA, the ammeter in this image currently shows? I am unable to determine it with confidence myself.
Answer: 85 mA
